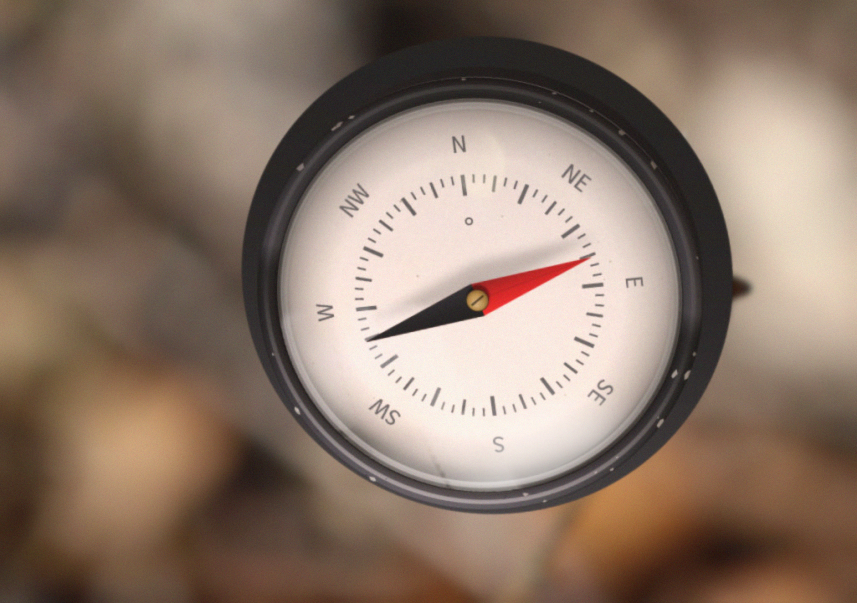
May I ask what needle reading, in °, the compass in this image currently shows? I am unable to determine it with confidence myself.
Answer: 75 °
